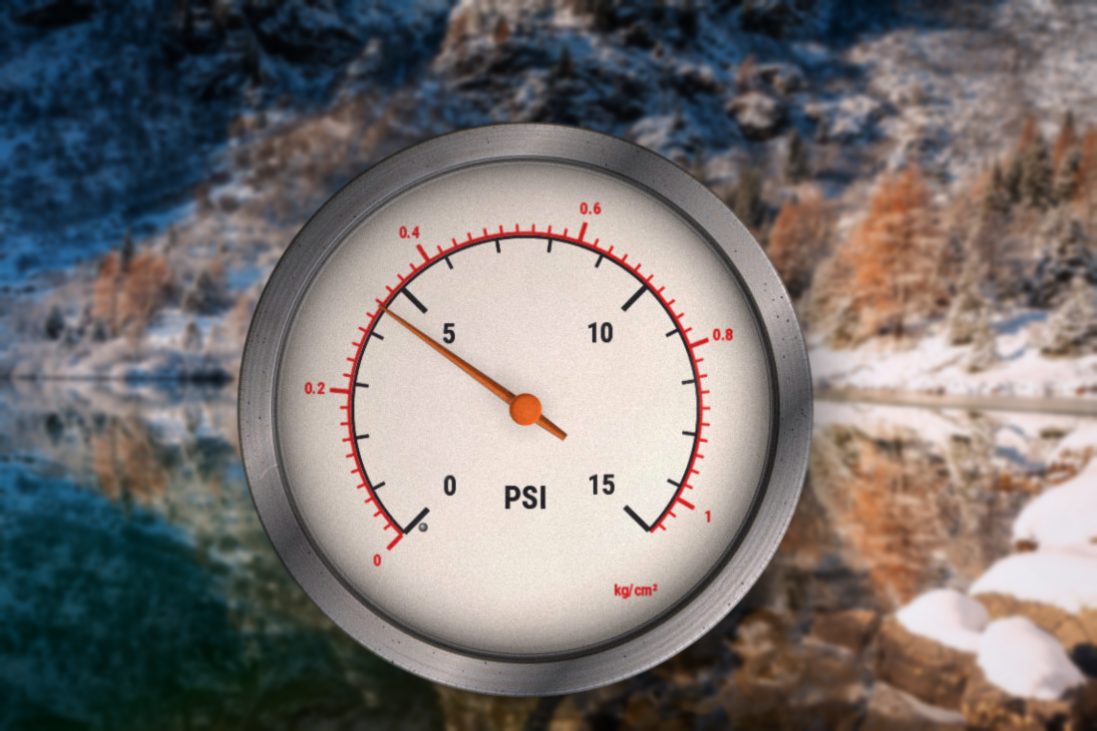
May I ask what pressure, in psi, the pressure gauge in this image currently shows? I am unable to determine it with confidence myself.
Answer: 4.5 psi
